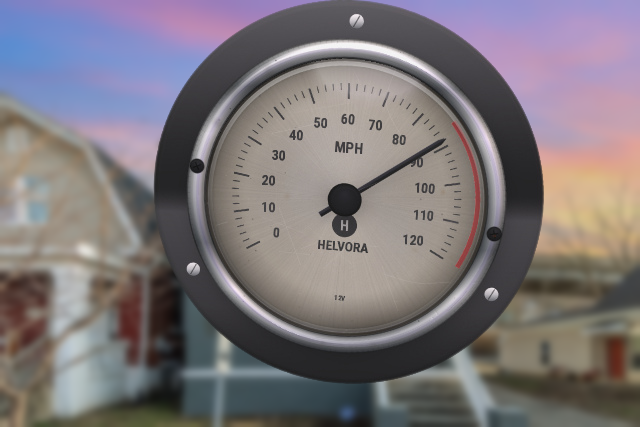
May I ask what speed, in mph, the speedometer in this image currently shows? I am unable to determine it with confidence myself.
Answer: 88 mph
